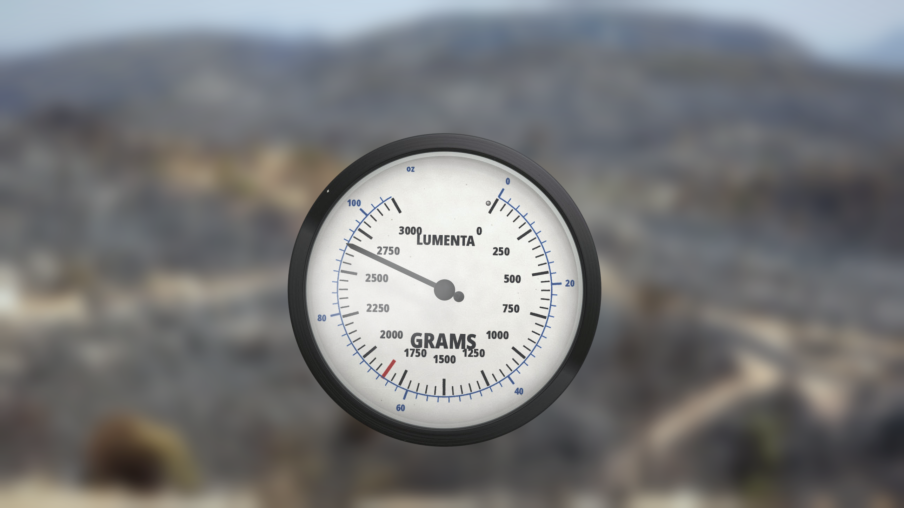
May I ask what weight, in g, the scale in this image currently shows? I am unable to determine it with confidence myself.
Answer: 2650 g
